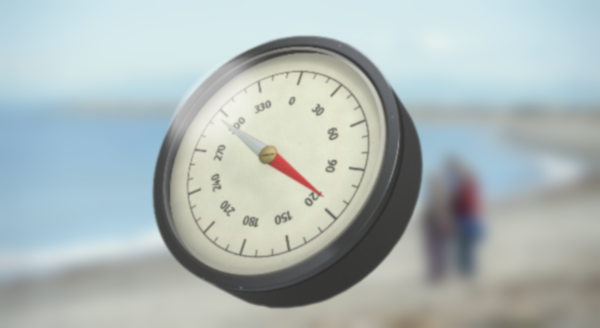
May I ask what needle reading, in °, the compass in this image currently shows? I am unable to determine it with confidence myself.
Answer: 115 °
